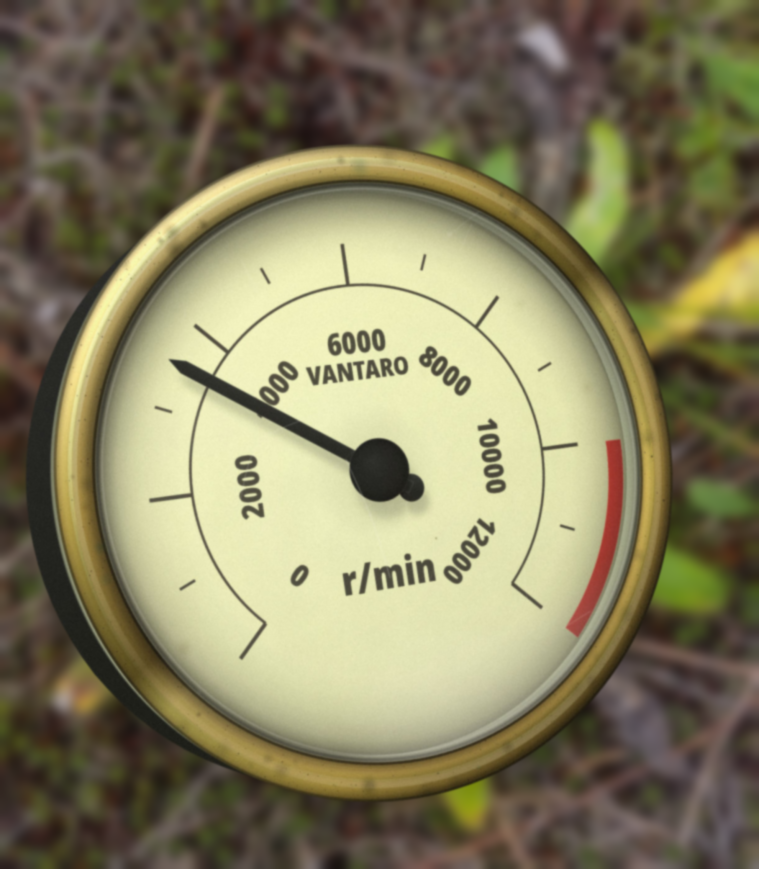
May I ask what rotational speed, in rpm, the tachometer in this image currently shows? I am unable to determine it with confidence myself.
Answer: 3500 rpm
